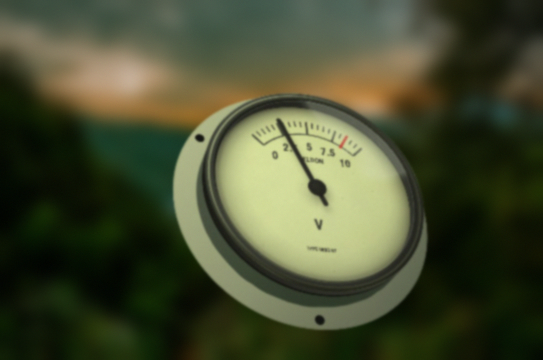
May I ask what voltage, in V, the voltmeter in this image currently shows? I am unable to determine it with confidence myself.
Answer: 2.5 V
